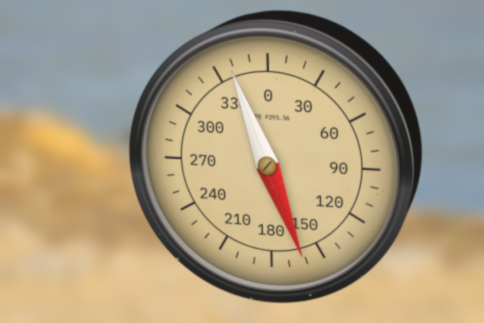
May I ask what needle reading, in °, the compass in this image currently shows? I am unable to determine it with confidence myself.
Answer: 160 °
